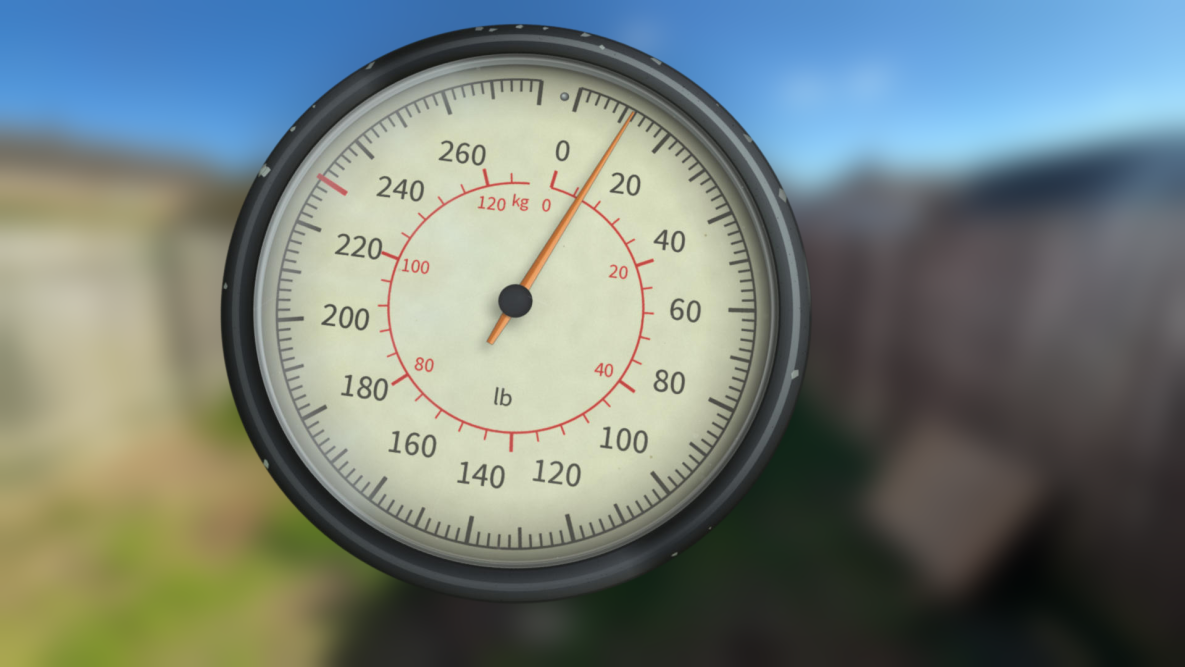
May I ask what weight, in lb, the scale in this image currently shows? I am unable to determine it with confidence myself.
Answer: 12 lb
